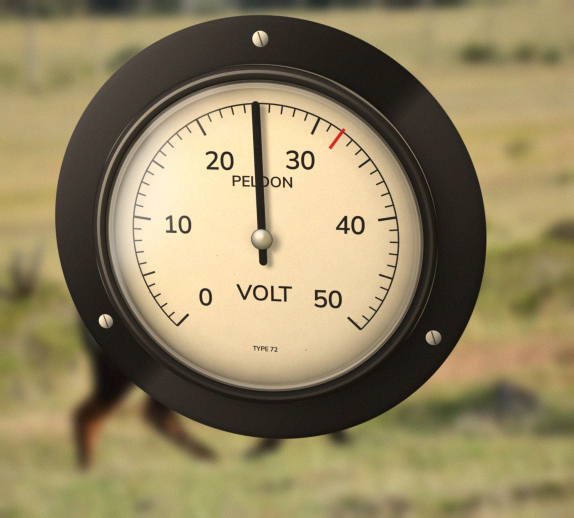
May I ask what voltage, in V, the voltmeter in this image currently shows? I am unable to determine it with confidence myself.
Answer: 25 V
